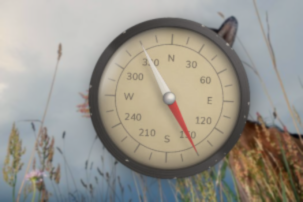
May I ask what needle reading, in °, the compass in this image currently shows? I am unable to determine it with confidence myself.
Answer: 150 °
